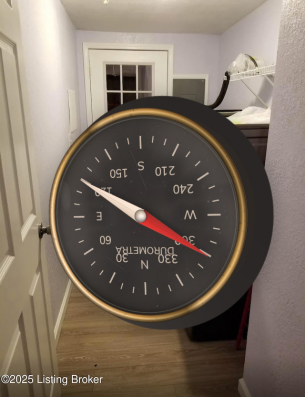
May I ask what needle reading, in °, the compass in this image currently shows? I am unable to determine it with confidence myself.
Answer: 300 °
